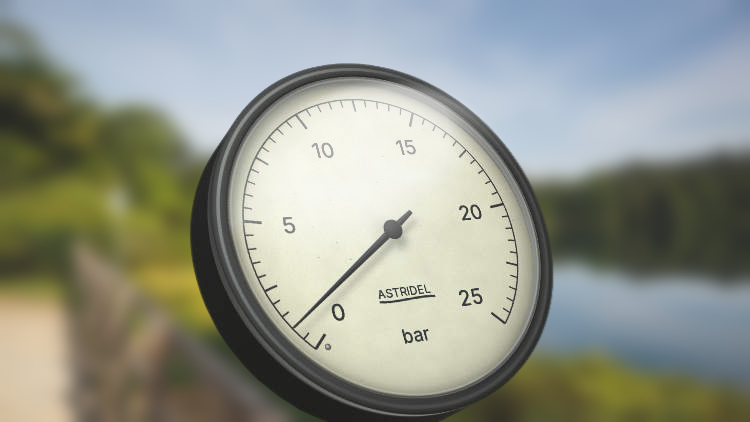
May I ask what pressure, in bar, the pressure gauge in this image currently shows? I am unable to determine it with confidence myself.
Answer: 1 bar
